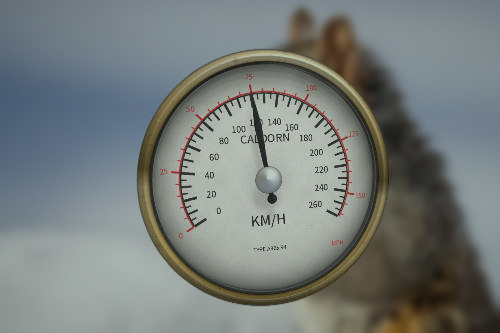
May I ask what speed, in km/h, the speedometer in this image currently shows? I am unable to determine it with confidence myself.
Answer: 120 km/h
